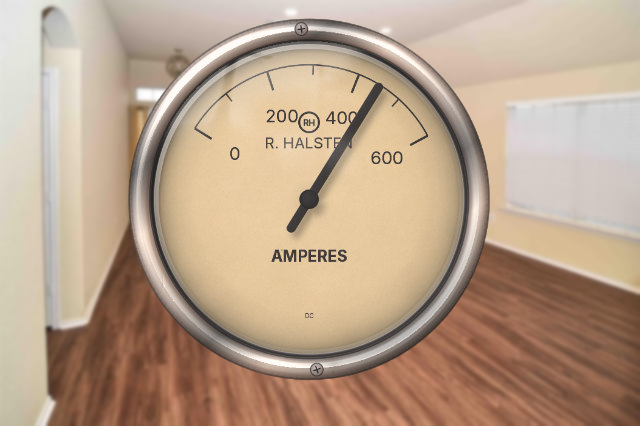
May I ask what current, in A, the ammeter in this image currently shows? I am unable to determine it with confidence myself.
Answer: 450 A
